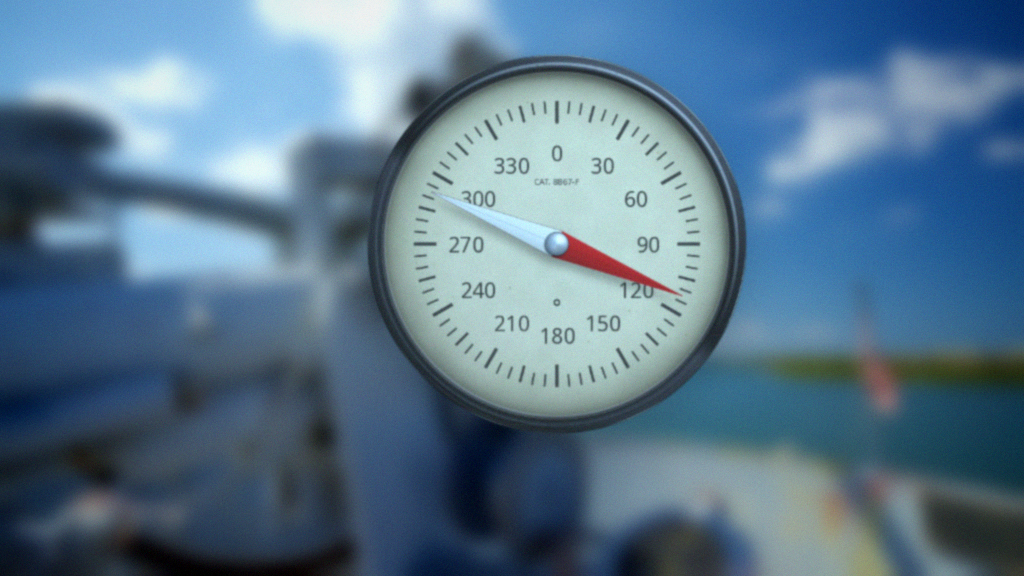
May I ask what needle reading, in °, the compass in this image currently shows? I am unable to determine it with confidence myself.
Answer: 112.5 °
